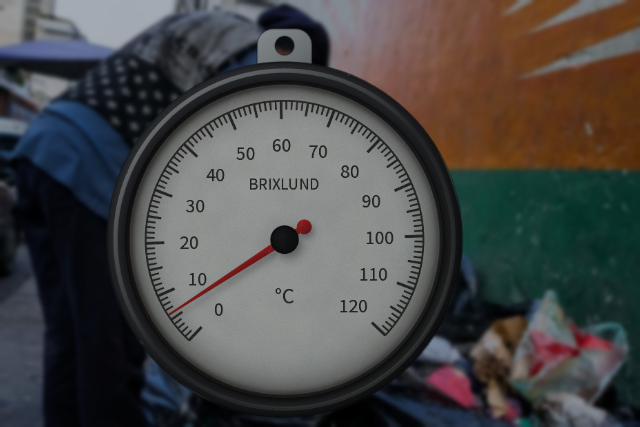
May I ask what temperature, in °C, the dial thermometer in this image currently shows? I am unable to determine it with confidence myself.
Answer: 6 °C
